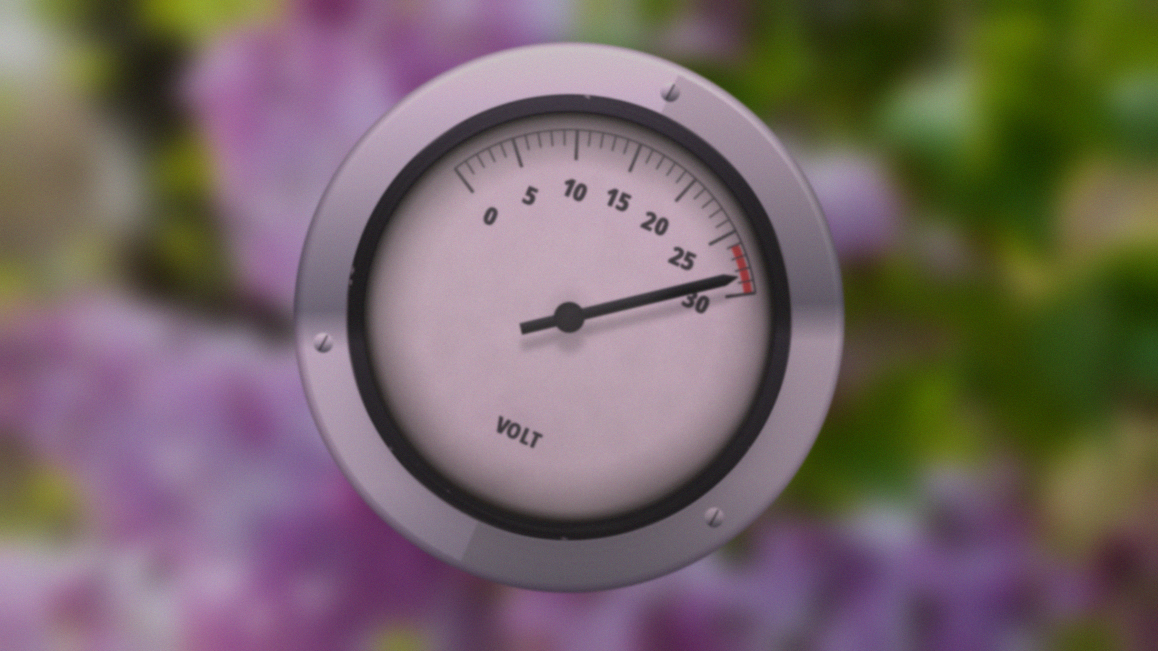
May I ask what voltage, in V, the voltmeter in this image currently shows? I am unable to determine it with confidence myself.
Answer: 28.5 V
